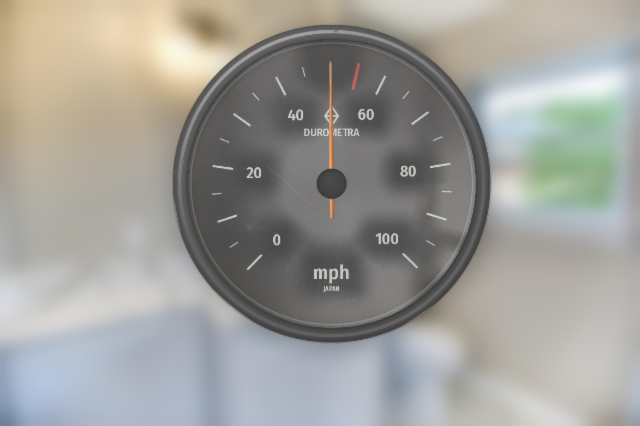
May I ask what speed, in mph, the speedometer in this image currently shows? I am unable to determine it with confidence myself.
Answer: 50 mph
